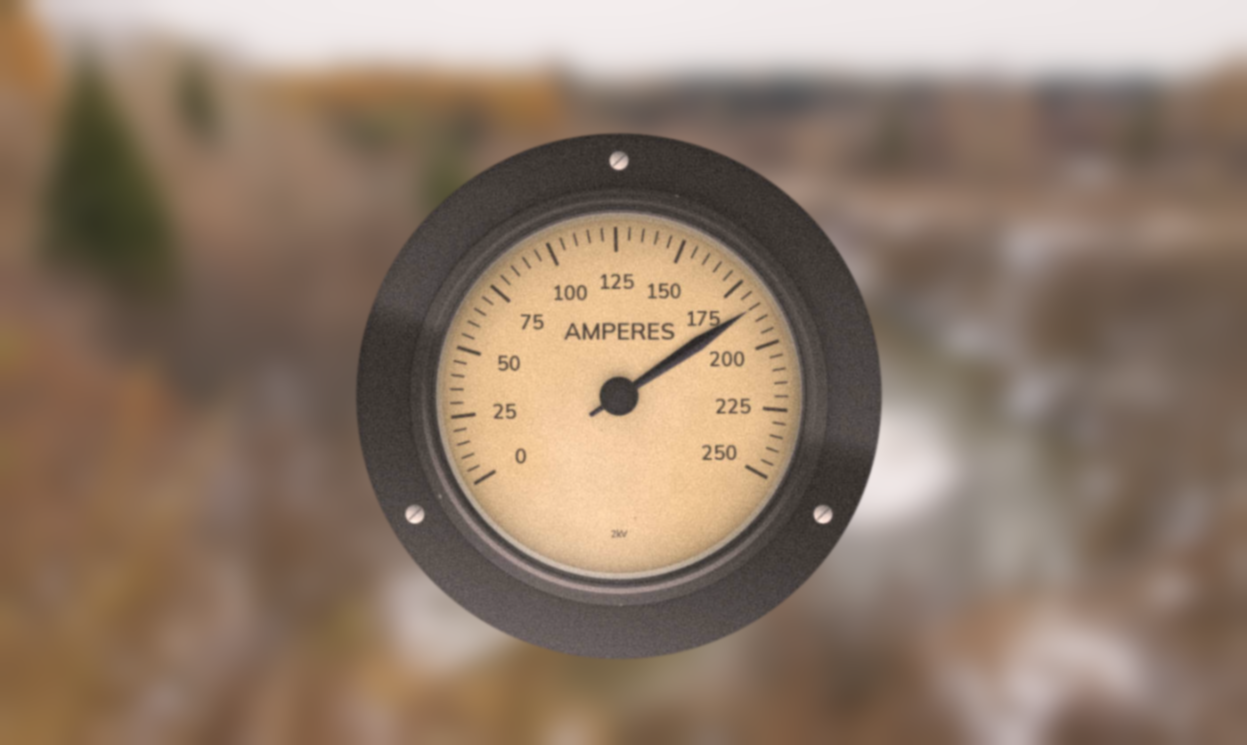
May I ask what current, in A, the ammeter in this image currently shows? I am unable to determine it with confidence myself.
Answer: 185 A
